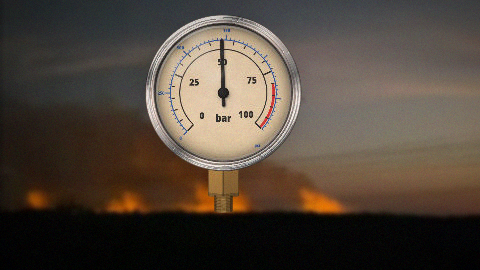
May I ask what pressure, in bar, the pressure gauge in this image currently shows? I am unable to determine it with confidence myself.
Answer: 50 bar
